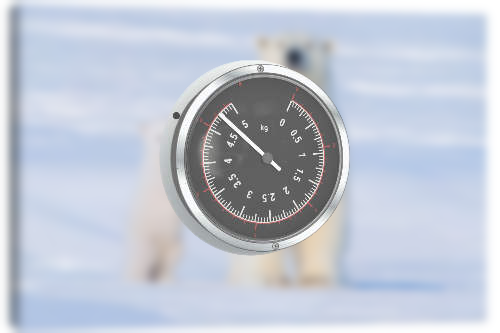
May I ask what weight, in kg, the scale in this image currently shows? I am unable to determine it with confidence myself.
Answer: 4.75 kg
